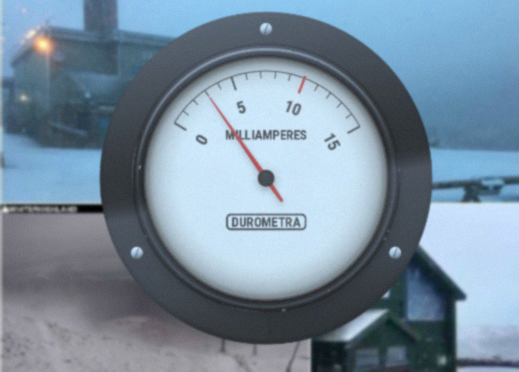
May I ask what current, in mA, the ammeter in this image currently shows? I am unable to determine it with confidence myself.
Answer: 3 mA
